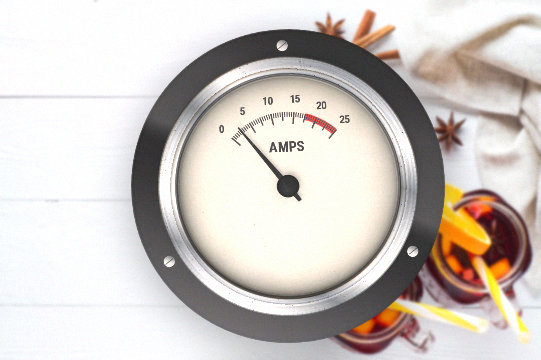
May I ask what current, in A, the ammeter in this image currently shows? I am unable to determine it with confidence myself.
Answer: 2.5 A
